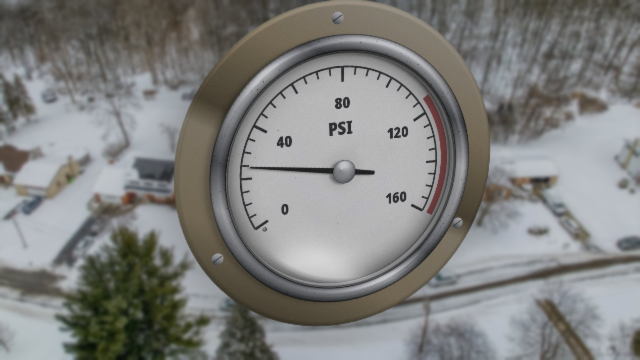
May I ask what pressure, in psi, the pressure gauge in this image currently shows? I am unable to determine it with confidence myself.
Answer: 25 psi
